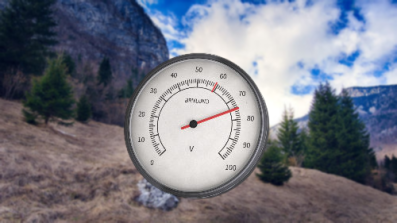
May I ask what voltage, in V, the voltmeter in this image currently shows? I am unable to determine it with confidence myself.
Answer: 75 V
